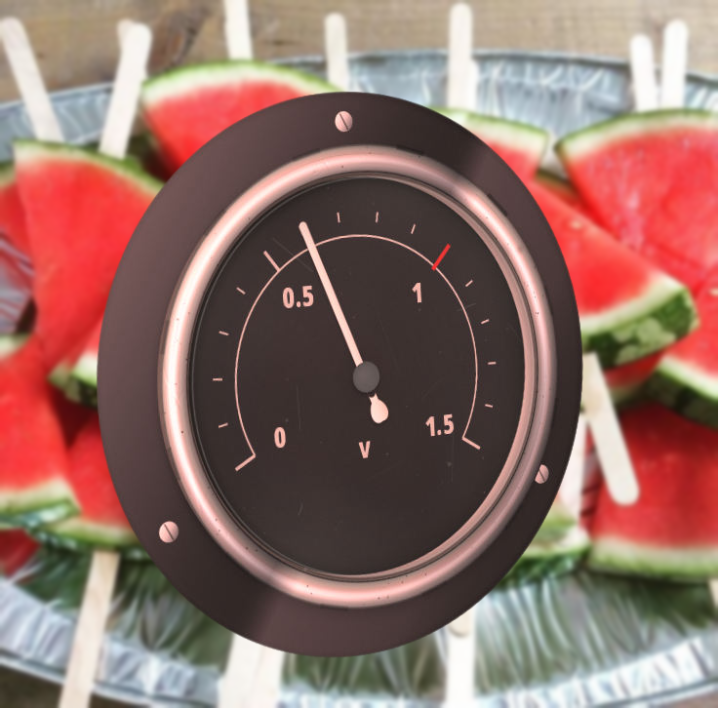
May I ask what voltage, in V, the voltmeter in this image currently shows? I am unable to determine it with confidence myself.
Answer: 0.6 V
